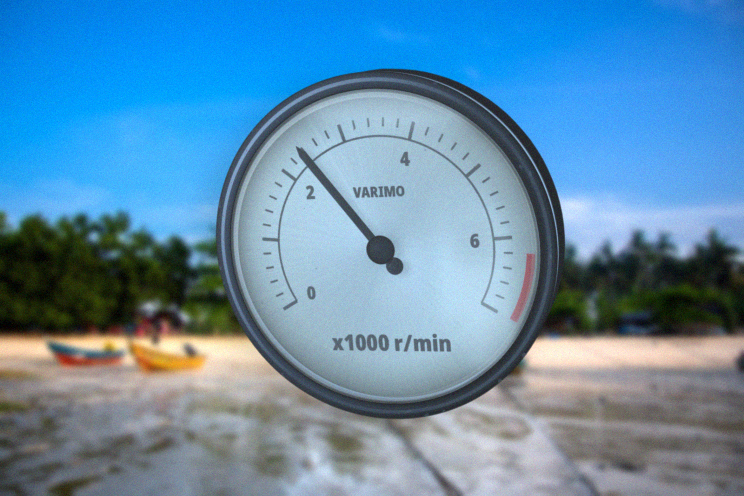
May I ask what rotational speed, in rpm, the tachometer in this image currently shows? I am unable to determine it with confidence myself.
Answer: 2400 rpm
